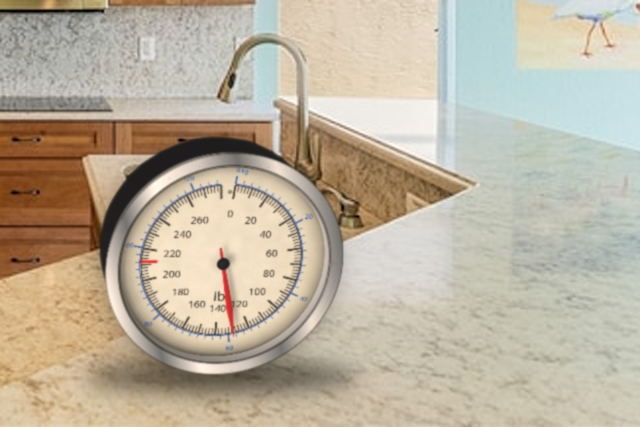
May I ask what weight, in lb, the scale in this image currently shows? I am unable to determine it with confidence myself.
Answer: 130 lb
